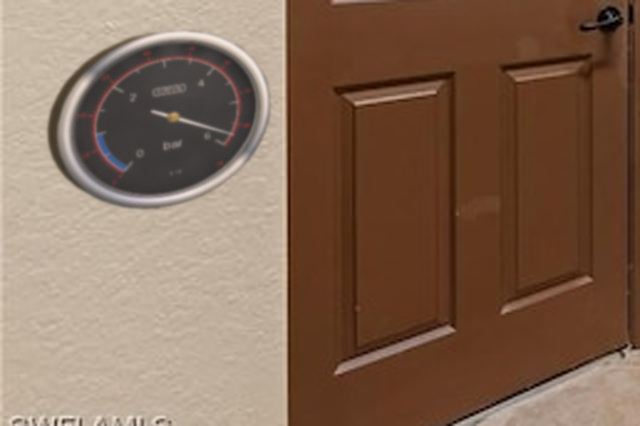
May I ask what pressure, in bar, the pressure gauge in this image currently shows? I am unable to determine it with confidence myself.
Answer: 5.75 bar
